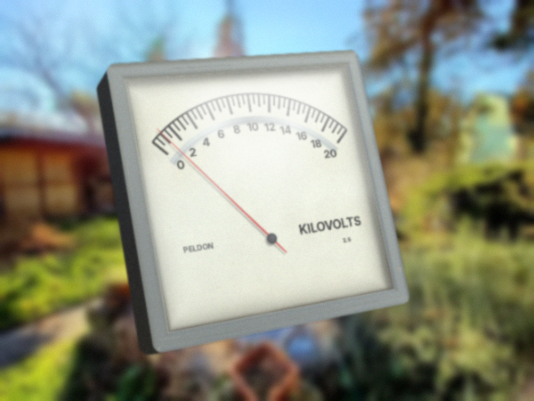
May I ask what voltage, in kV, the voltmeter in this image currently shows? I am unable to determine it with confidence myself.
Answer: 1 kV
